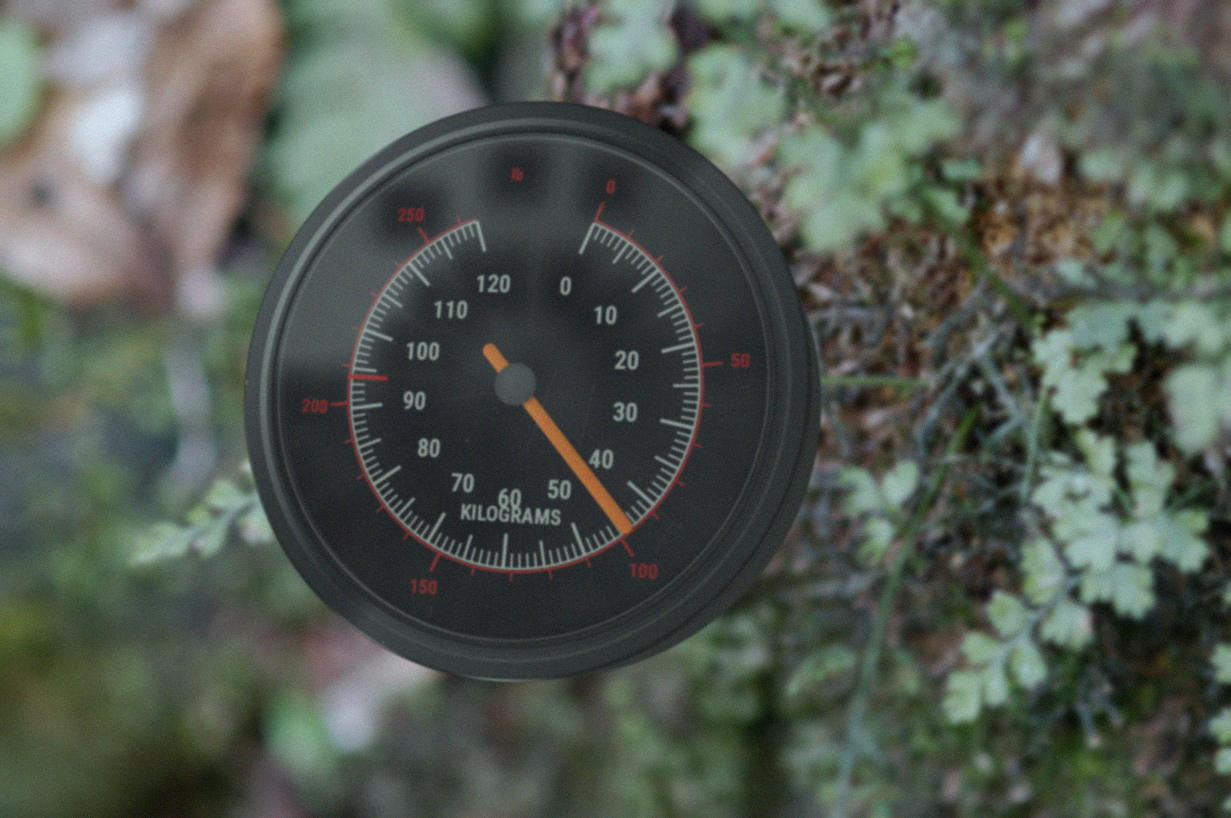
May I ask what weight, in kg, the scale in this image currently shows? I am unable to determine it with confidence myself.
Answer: 44 kg
